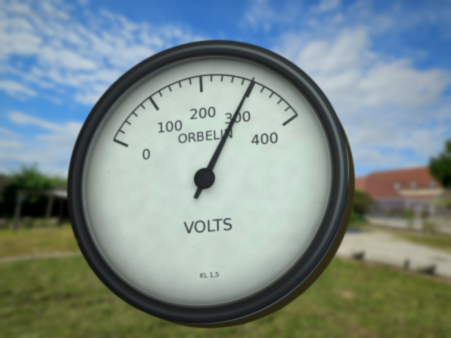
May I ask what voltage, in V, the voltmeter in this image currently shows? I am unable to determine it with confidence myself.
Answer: 300 V
